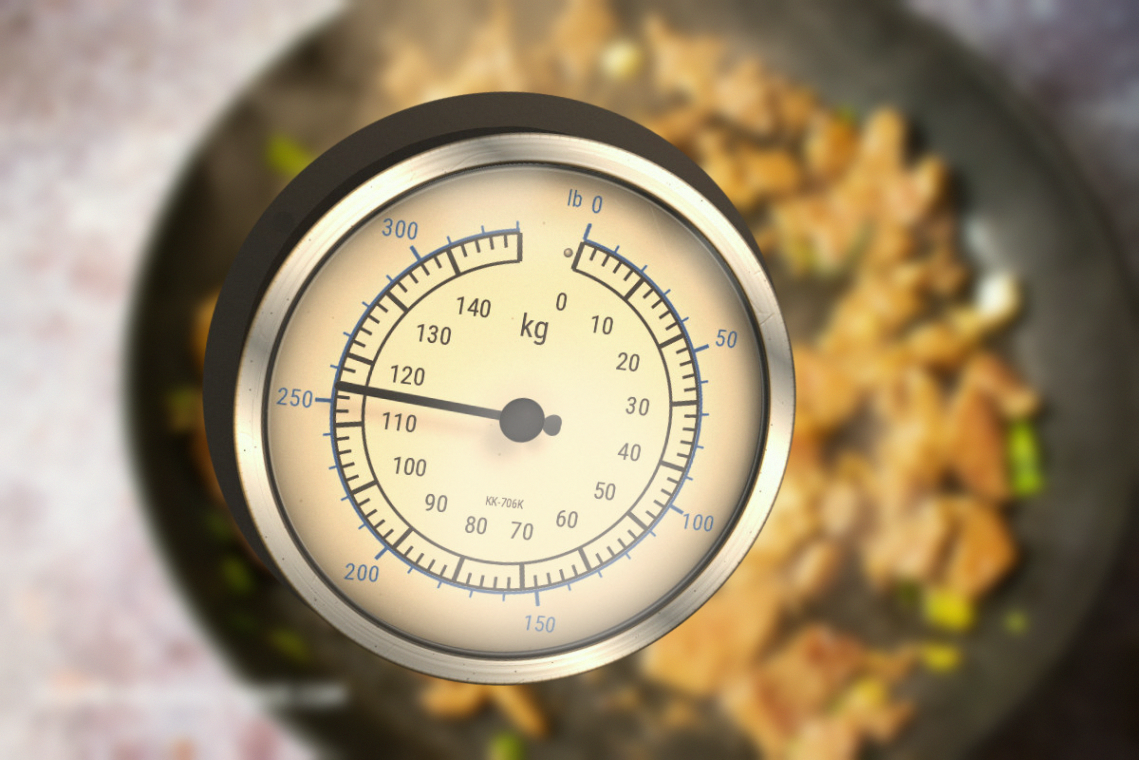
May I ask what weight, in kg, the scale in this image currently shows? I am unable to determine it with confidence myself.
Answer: 116 kg
